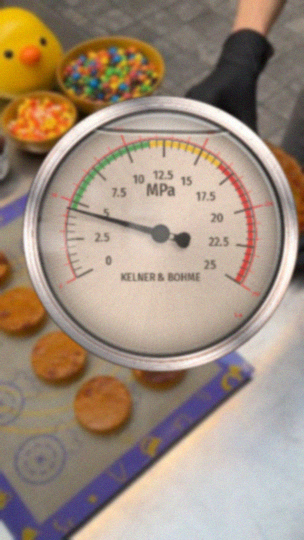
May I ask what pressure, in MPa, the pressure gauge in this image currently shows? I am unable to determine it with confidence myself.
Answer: 4.5 MPa
